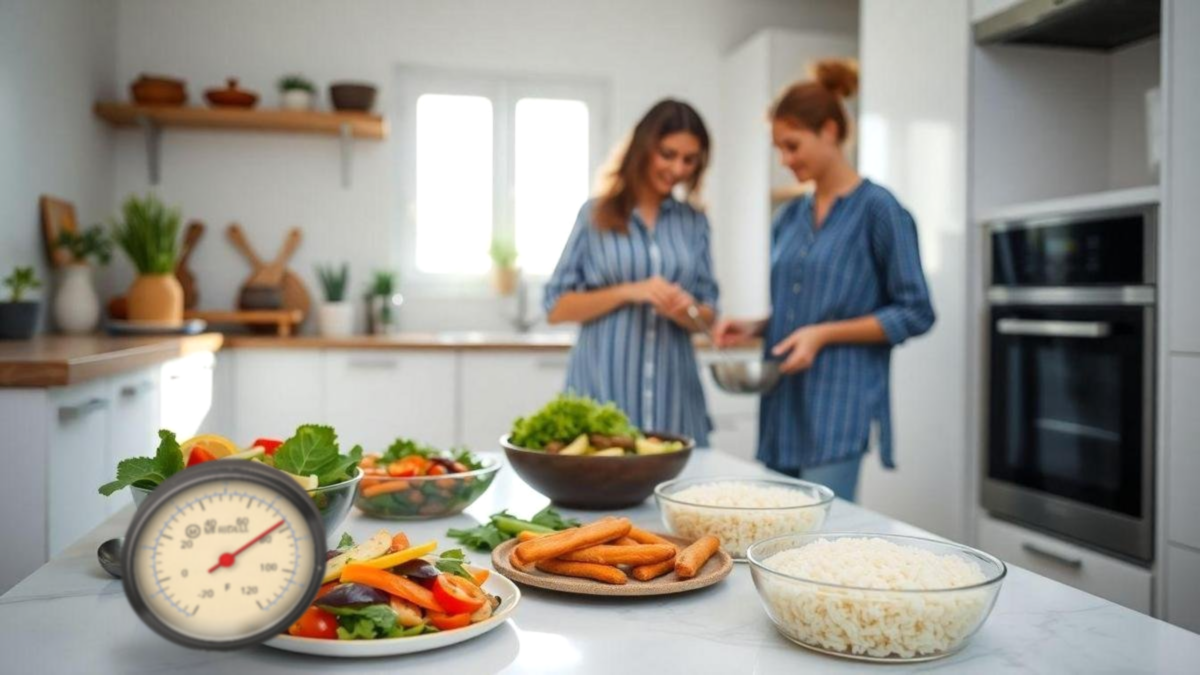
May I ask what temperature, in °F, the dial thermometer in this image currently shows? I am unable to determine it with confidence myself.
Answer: 76 °F
